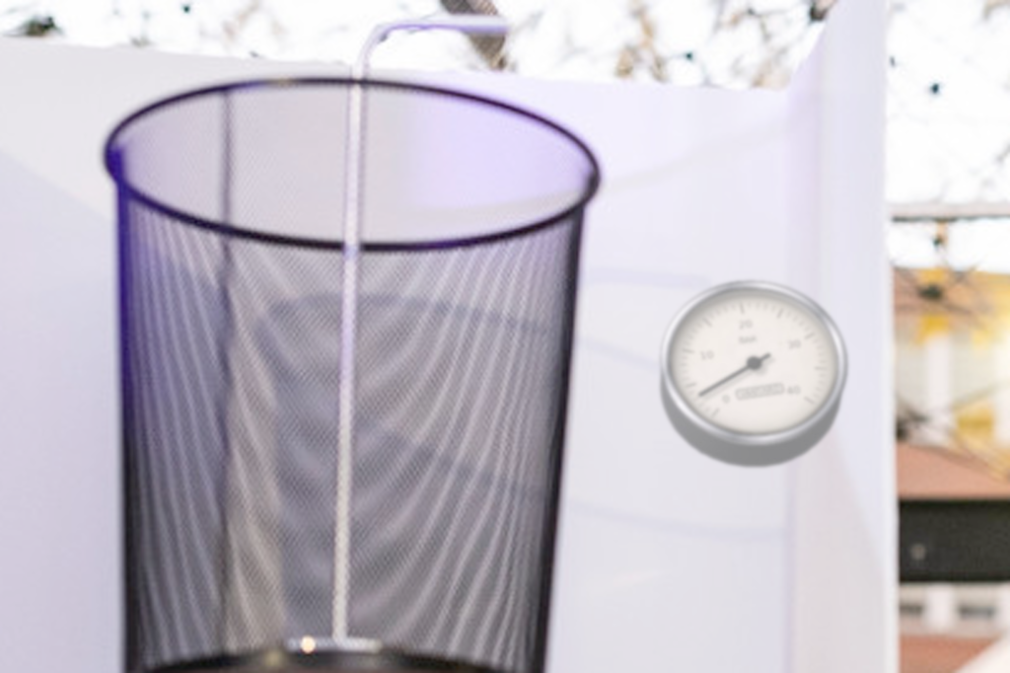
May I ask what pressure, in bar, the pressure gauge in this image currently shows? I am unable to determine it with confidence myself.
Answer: 3 bar
